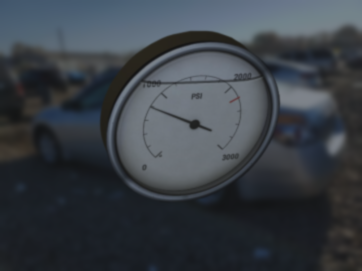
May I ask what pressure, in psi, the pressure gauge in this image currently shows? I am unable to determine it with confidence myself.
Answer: 800 psi
